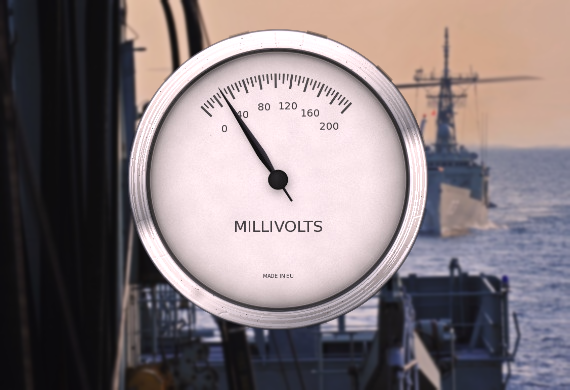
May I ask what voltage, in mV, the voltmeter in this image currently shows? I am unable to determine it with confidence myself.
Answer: 30 mV
